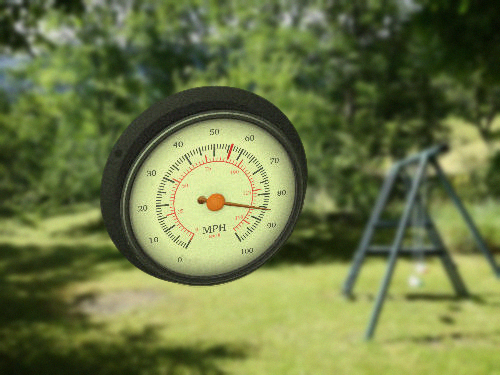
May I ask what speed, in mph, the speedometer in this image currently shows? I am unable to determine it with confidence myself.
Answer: 85 mph
